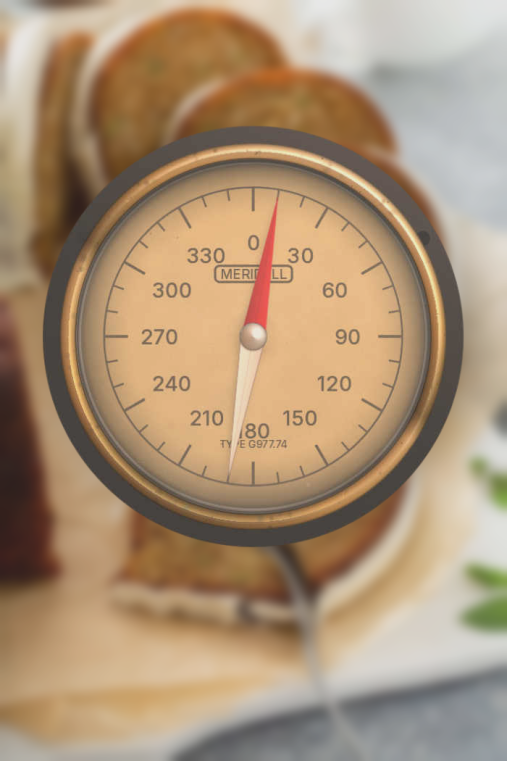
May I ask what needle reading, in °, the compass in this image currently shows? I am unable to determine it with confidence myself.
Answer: 10 °
